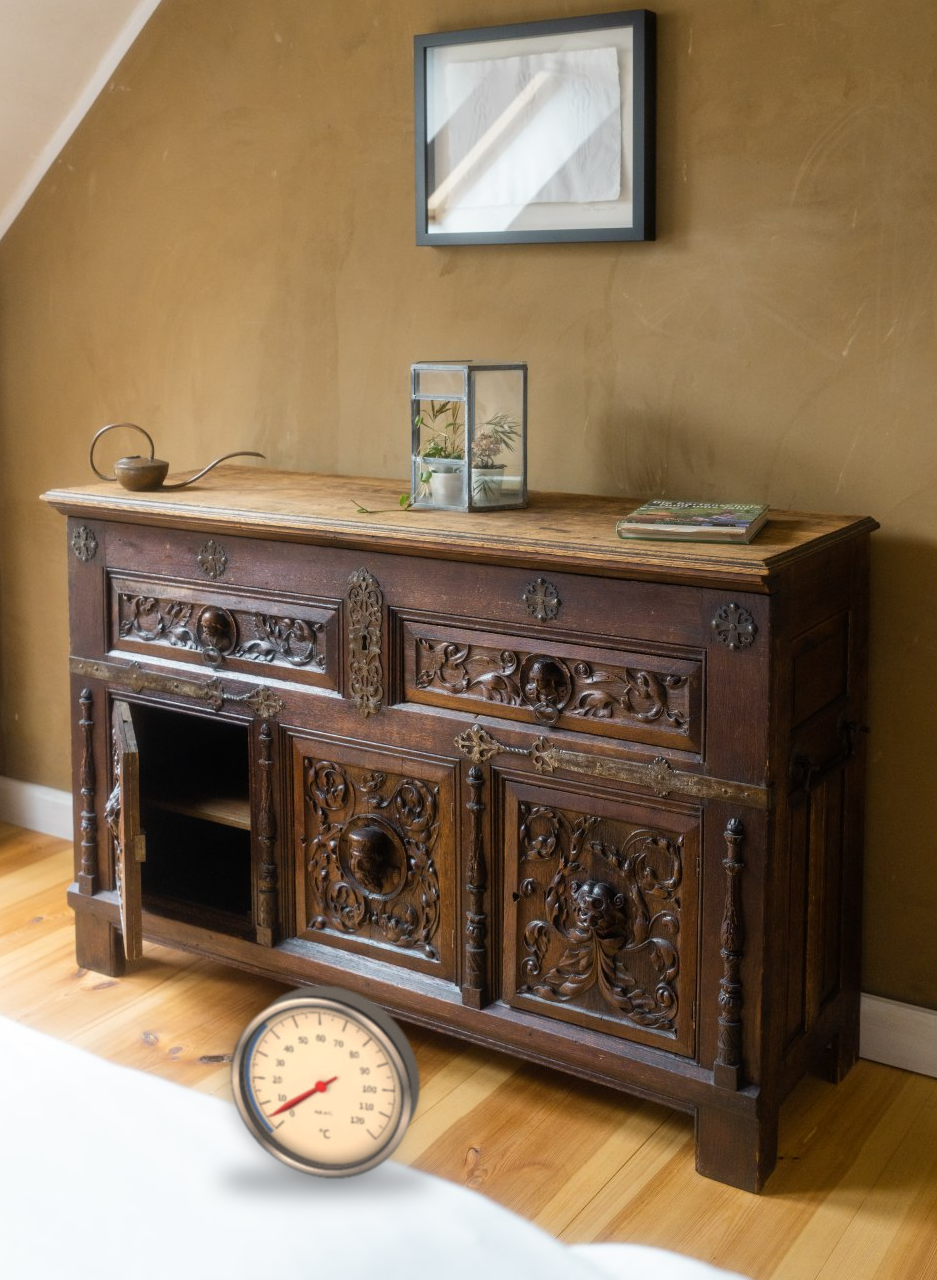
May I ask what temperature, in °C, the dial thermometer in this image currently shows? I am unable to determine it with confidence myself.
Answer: 5 °C
